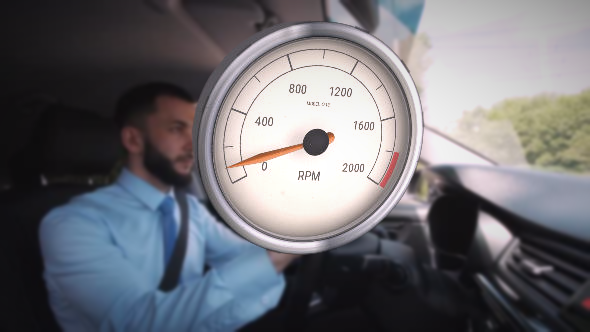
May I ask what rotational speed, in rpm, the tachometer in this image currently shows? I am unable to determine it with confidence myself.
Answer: 100 rpm
